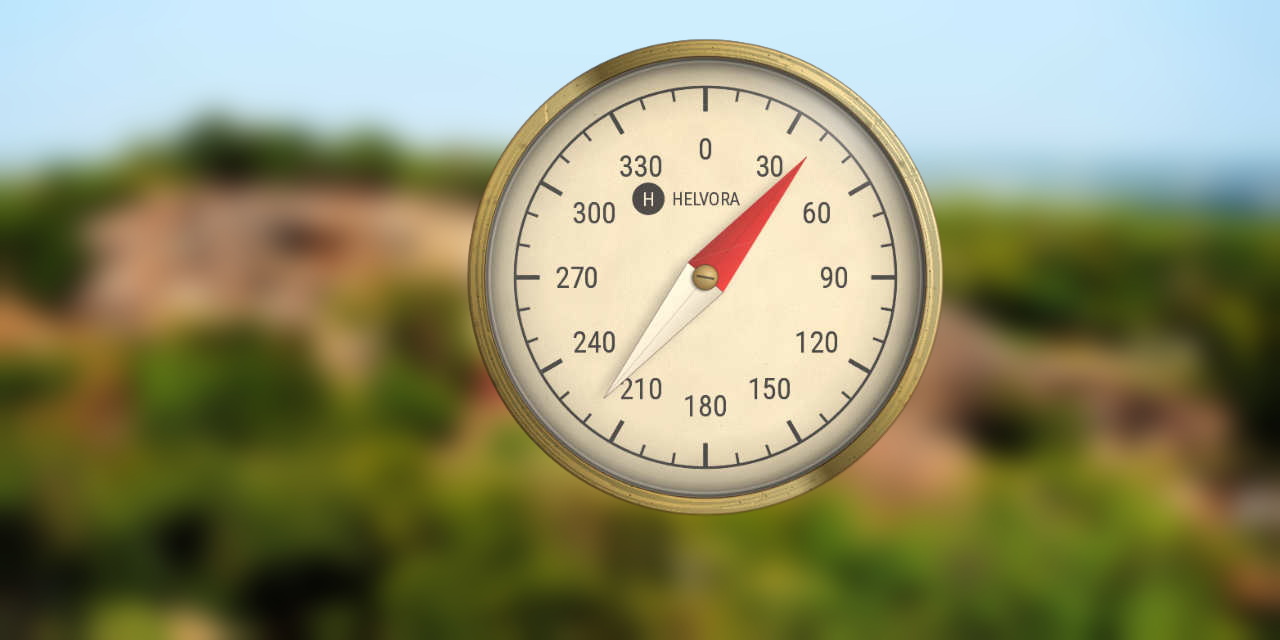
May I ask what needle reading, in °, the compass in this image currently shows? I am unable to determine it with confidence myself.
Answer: 40 °
